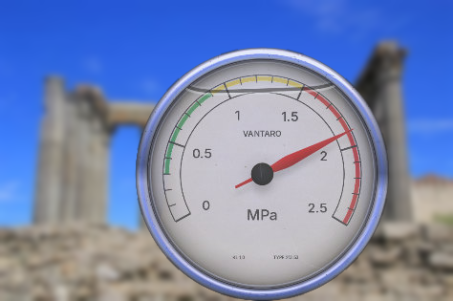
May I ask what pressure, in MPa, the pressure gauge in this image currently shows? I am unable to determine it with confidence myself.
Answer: 1.9 MPa
